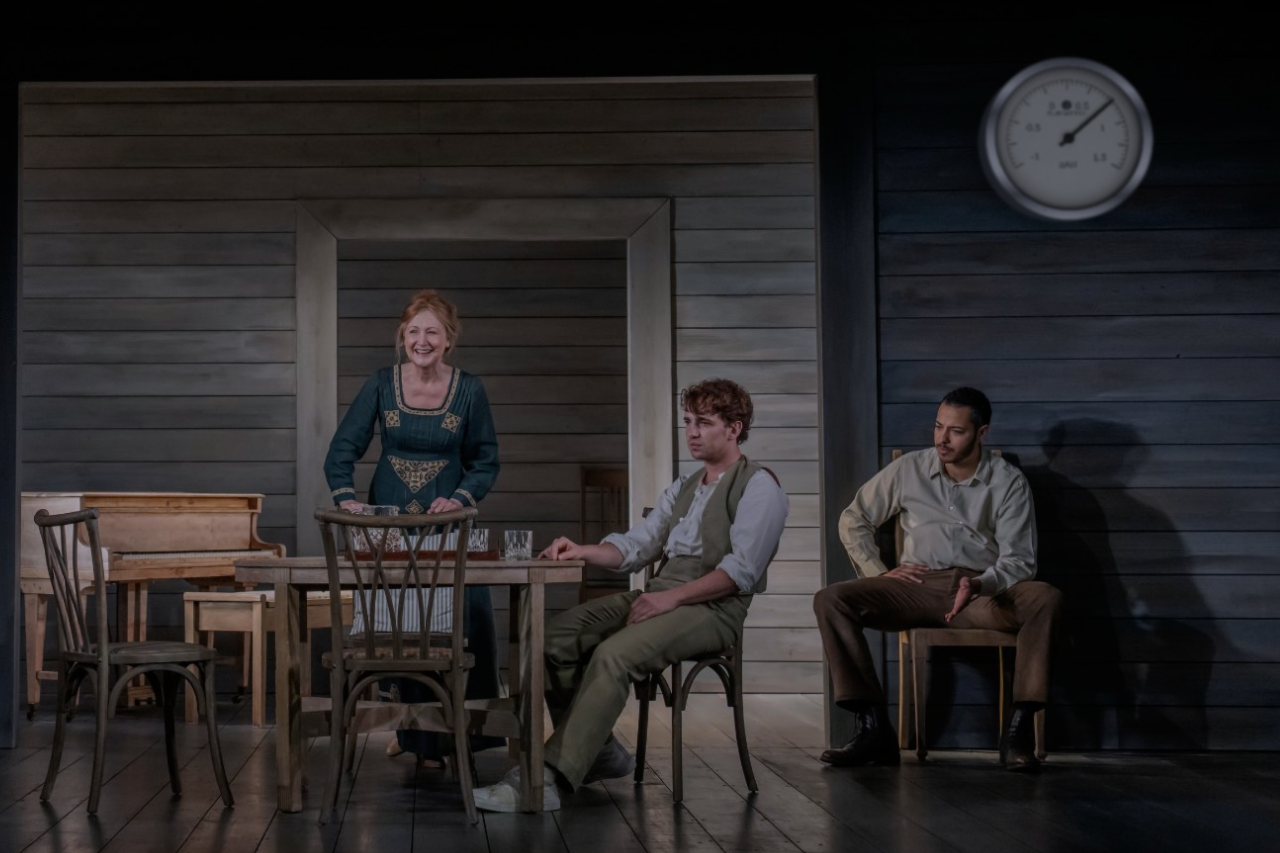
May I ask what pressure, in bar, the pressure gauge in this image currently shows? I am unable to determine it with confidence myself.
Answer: 0.75 bar
